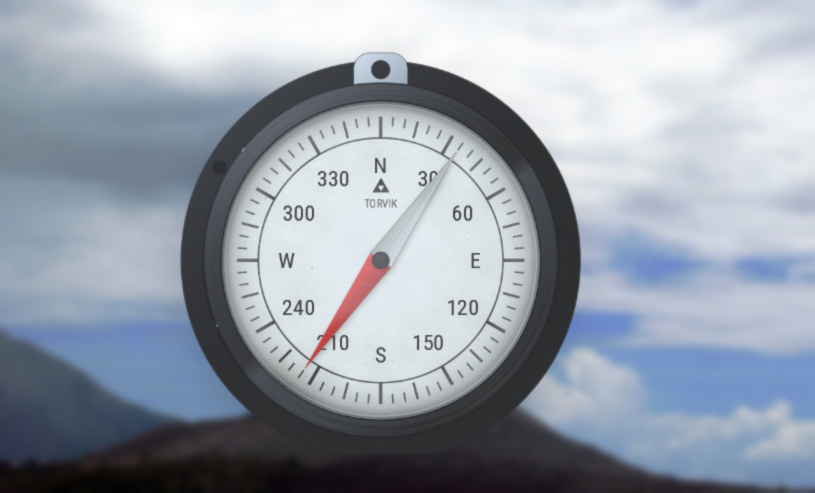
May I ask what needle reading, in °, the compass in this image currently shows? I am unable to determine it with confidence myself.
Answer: 215 °
